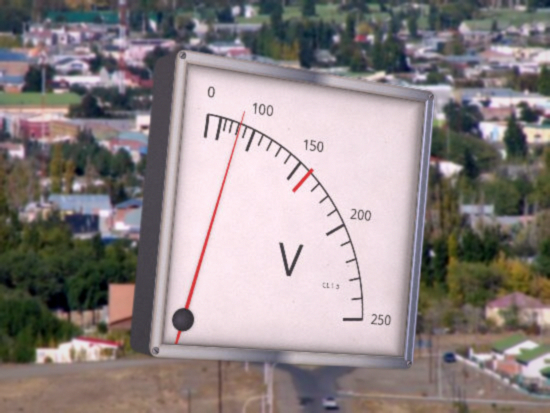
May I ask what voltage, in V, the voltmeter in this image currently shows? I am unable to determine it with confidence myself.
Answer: 80 V
